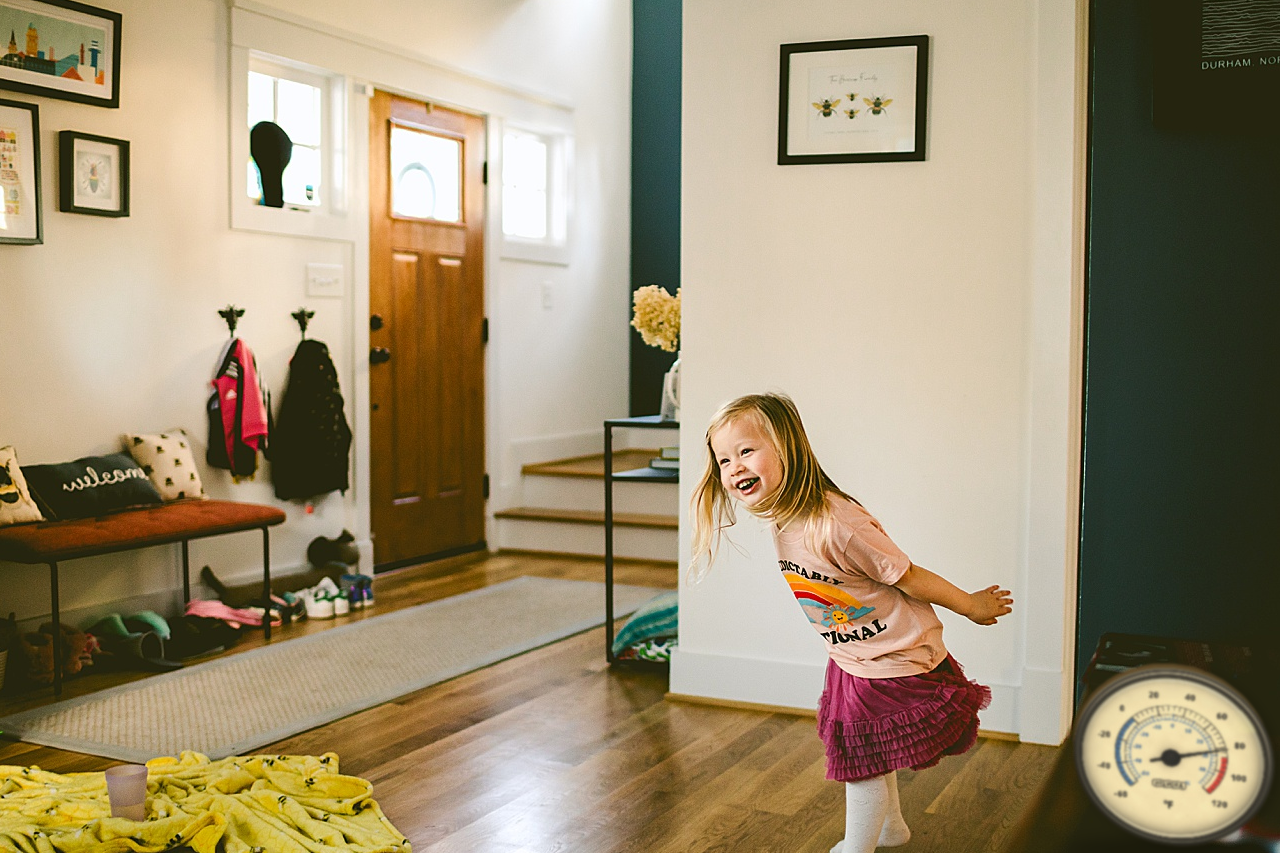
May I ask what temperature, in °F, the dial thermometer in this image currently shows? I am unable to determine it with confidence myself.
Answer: 80 °F
